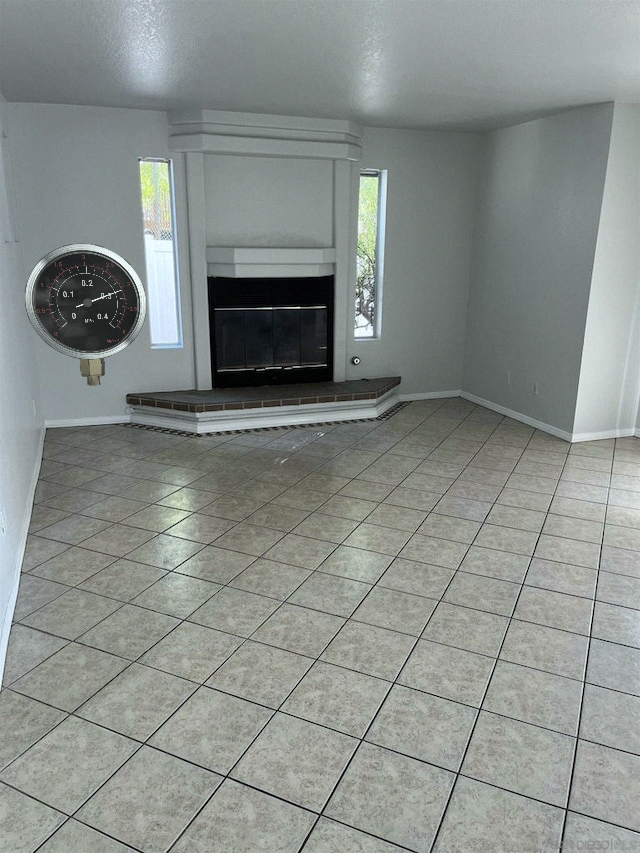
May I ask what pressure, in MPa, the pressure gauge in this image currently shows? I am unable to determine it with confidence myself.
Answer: 0.3 MPa
